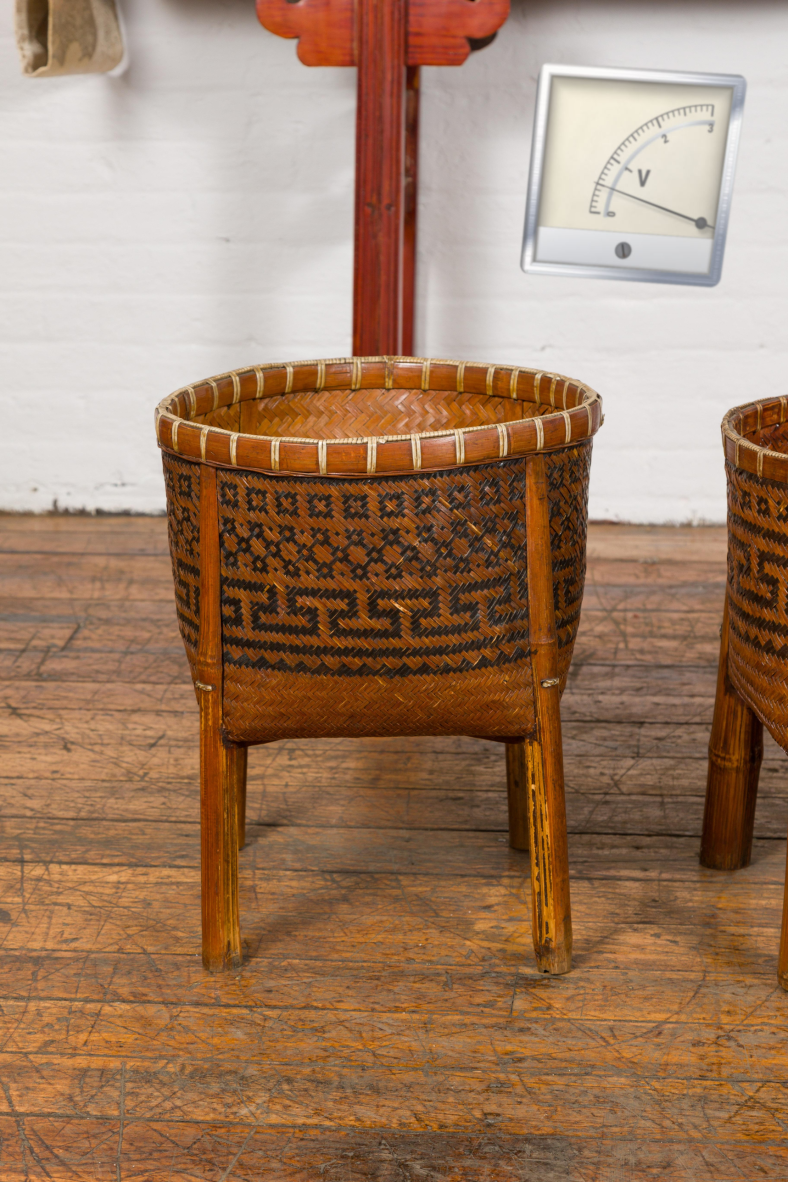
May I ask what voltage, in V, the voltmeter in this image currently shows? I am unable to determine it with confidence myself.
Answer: 0.5 V
